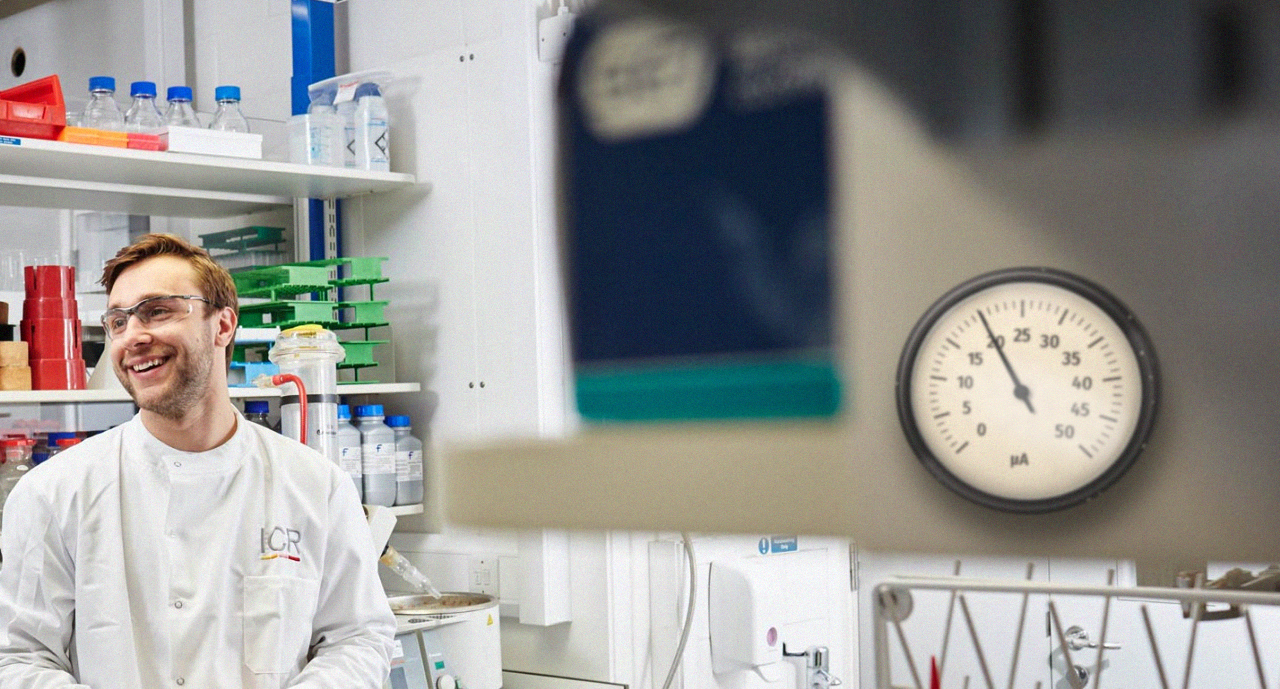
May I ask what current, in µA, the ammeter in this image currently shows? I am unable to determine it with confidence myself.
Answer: 20 µA
